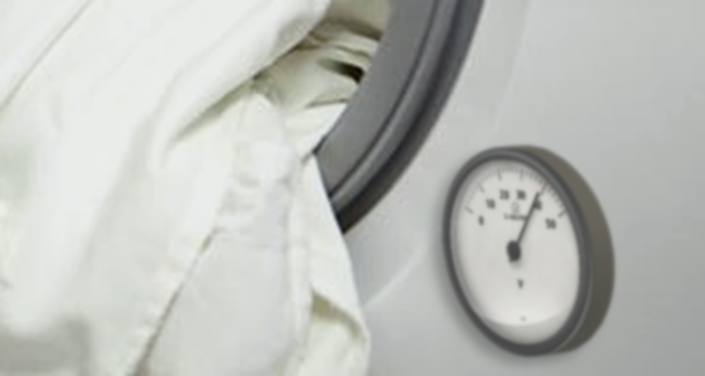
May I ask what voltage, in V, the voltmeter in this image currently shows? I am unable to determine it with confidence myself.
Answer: 40 V
